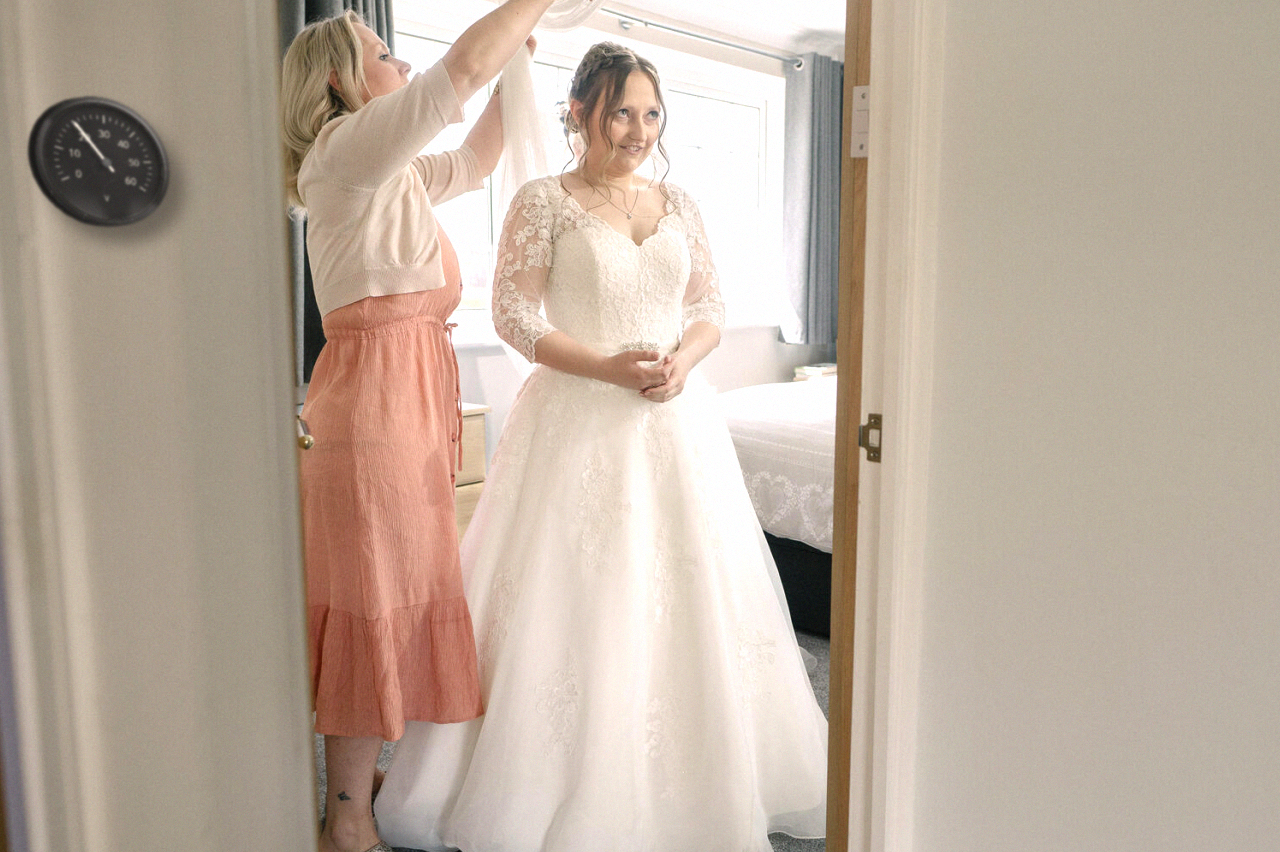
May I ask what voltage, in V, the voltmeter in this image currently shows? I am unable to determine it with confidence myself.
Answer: 20 V
